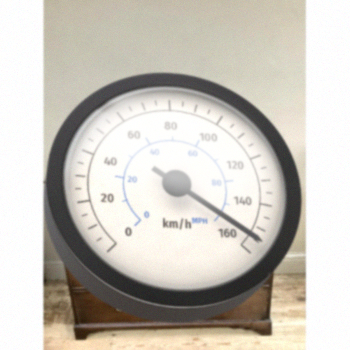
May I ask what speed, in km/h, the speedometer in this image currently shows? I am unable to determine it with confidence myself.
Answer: 155 km/h
